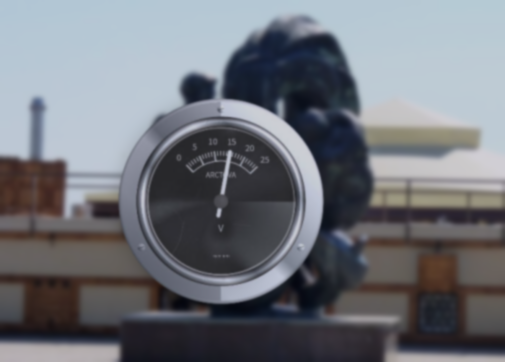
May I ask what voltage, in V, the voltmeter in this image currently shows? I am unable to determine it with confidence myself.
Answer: 15 V
